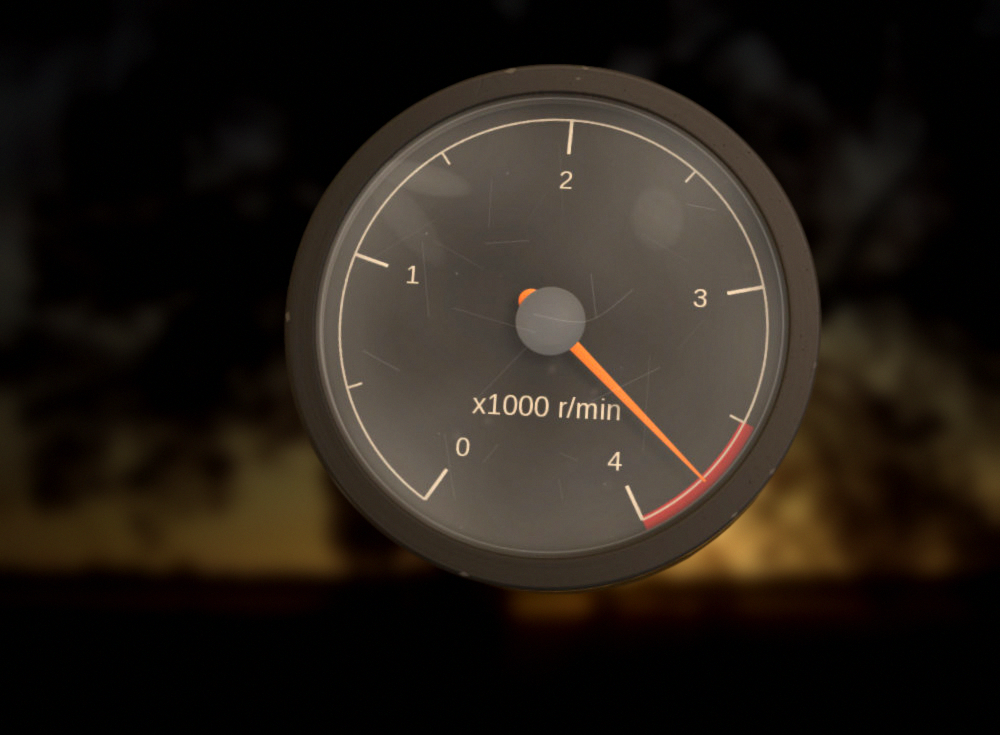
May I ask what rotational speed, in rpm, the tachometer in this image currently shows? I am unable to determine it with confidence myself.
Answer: 3750 rpm
